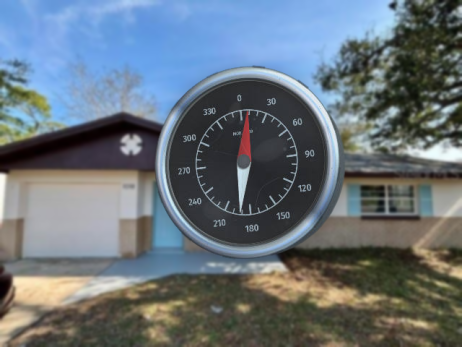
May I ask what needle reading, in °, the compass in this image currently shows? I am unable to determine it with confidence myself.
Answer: 10 °
